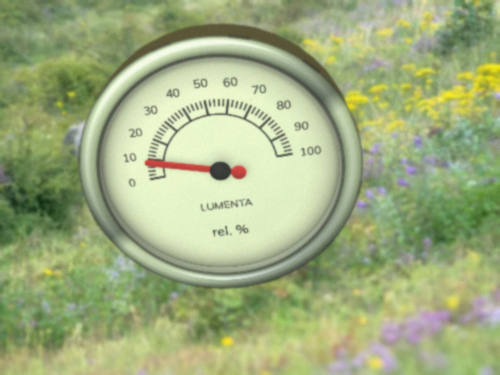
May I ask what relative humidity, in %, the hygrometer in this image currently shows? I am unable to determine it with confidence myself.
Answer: 10 %
